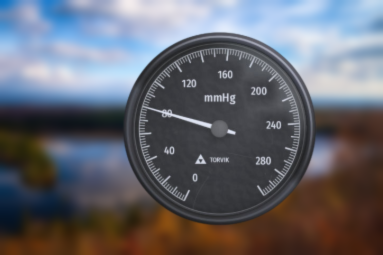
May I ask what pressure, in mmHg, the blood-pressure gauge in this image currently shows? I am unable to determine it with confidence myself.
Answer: 80 mmHg
